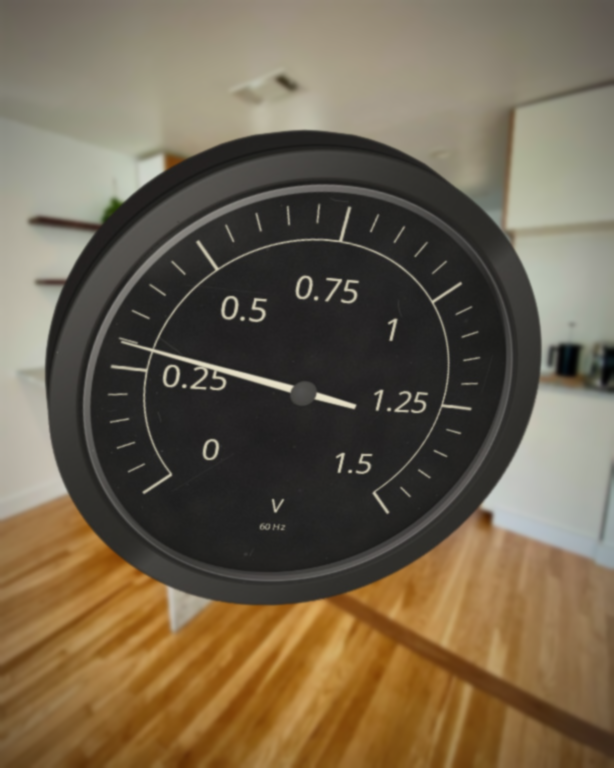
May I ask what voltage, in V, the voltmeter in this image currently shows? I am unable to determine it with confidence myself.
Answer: 0.3 V
